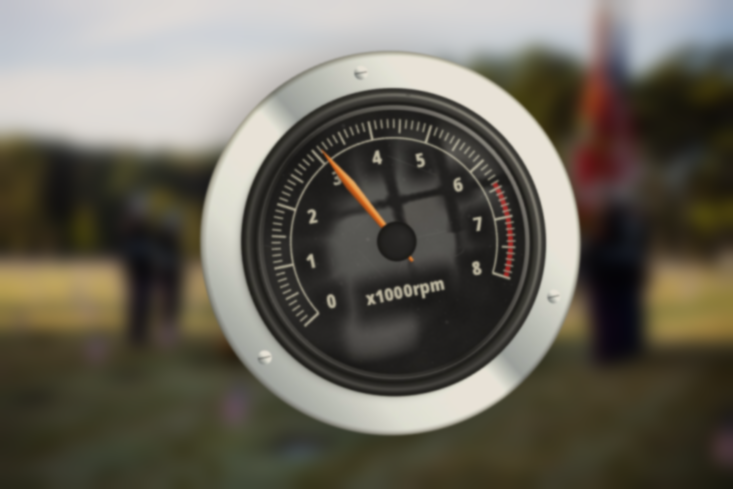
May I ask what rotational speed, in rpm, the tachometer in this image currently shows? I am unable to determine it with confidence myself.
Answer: 3100 rpm
